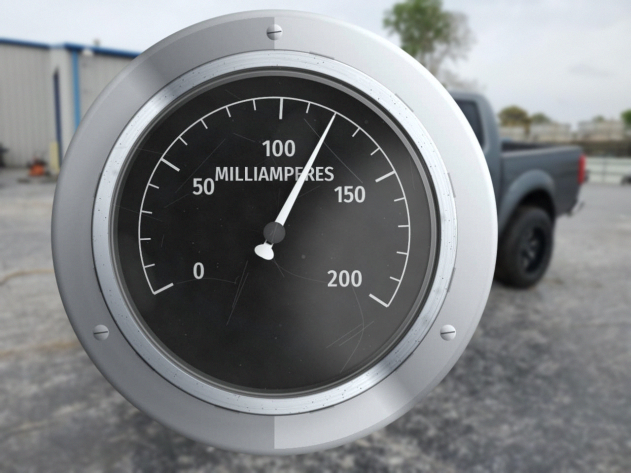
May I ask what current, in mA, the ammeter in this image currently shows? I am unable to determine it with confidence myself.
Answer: 120 mA
